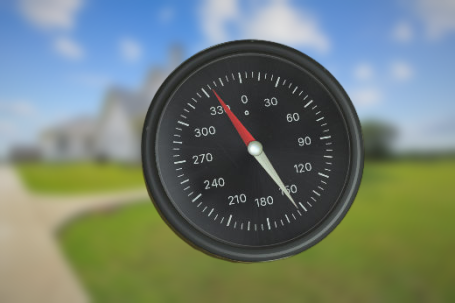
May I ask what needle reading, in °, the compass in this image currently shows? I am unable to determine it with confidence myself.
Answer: 335 °
